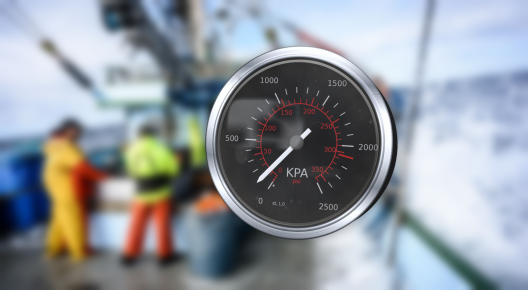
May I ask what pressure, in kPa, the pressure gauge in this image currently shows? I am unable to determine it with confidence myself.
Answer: 100 kPa
